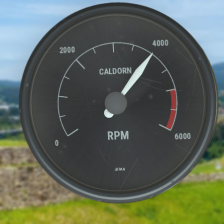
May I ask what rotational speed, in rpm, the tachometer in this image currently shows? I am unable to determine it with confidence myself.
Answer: 4000 rpm
